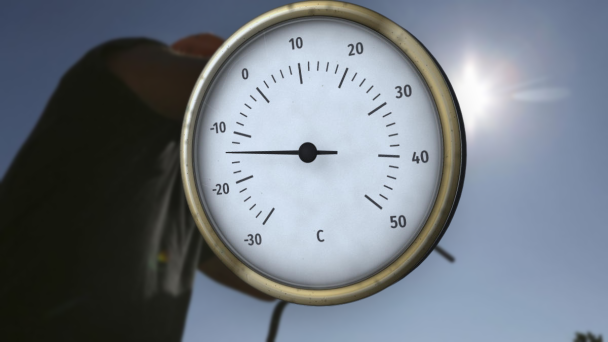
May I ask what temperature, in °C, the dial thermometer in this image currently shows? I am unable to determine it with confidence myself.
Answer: -14 °C
